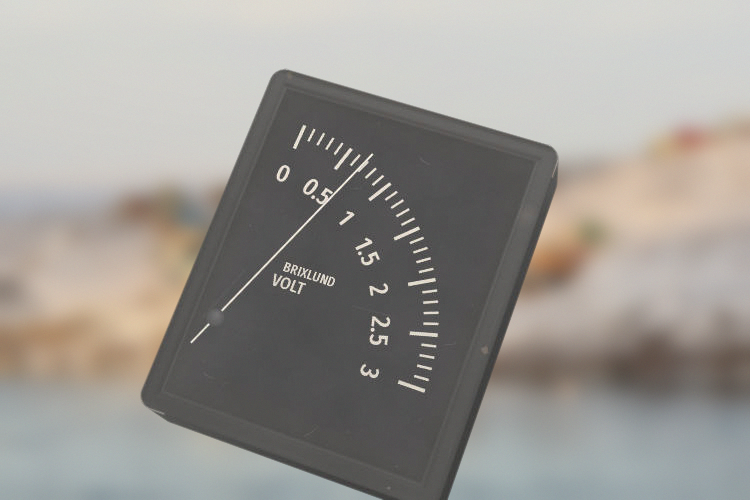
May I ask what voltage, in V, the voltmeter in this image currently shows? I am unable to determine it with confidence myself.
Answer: 0.7 V
